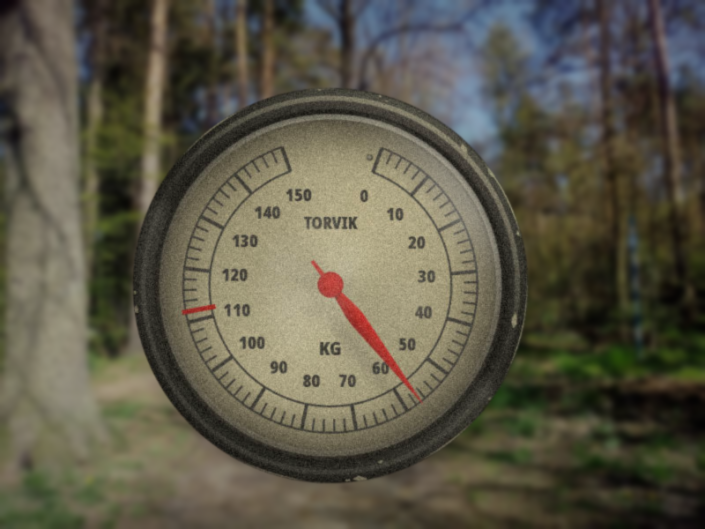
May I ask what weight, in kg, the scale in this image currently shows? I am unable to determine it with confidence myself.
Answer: 57 kg
